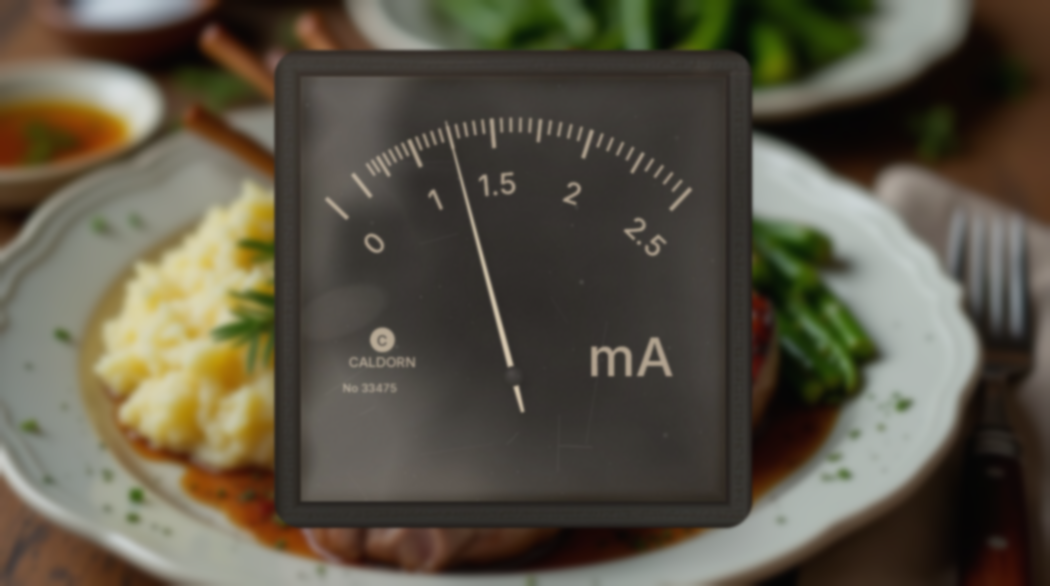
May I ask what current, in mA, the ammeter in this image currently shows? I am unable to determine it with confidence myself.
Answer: 1.25 mA
